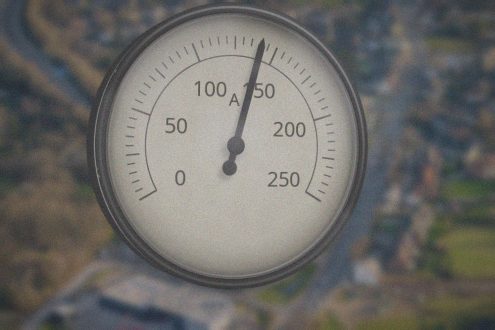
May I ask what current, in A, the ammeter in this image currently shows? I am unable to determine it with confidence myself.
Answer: 140 A
